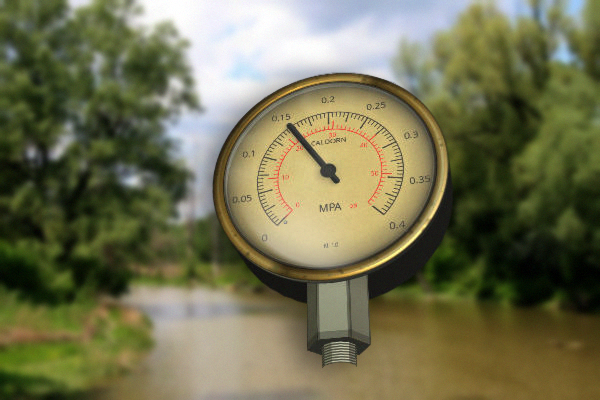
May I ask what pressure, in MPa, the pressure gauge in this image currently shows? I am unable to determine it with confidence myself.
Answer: 0.15 MPa
